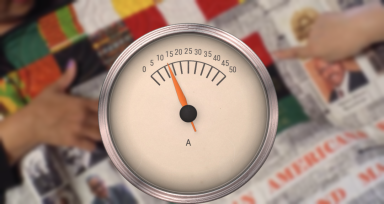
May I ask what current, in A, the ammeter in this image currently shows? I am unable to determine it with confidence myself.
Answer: 12.5 A
